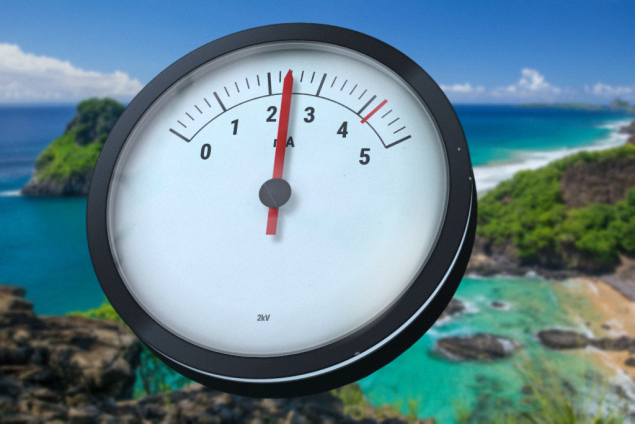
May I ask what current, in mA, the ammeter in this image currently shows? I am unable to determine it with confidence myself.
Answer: 2.4 mA
